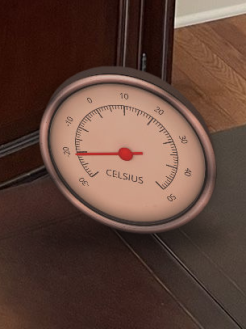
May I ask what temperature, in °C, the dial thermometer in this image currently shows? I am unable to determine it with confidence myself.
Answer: -20 °C
